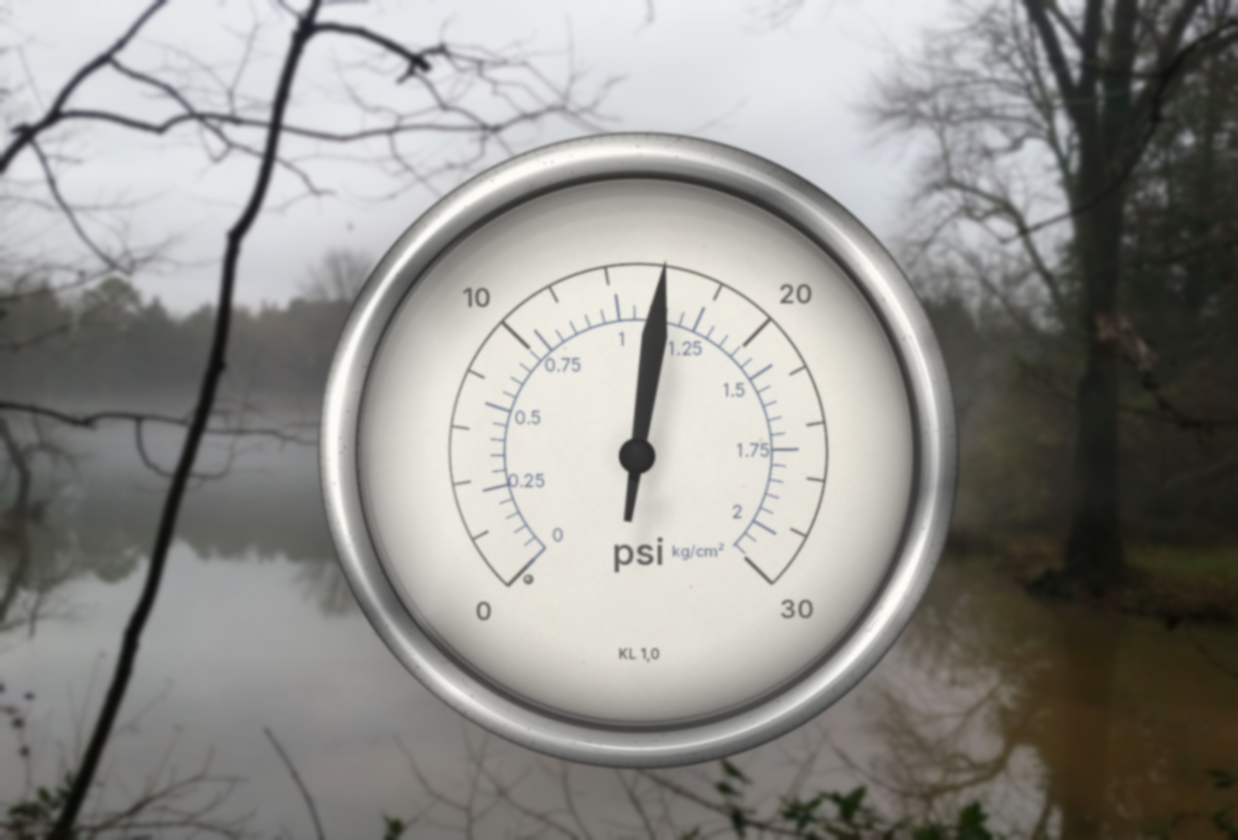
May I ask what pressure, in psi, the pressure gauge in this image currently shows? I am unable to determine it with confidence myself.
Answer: 16 psi
